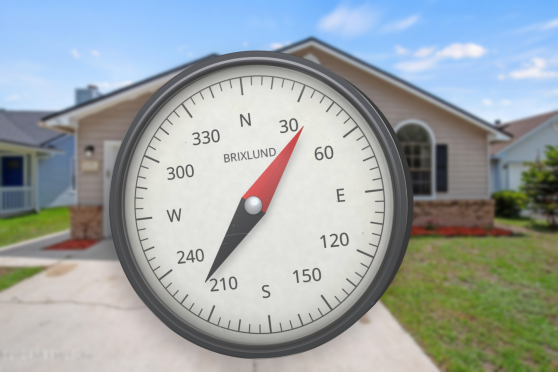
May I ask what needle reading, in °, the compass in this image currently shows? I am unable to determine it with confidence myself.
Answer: 40 °
